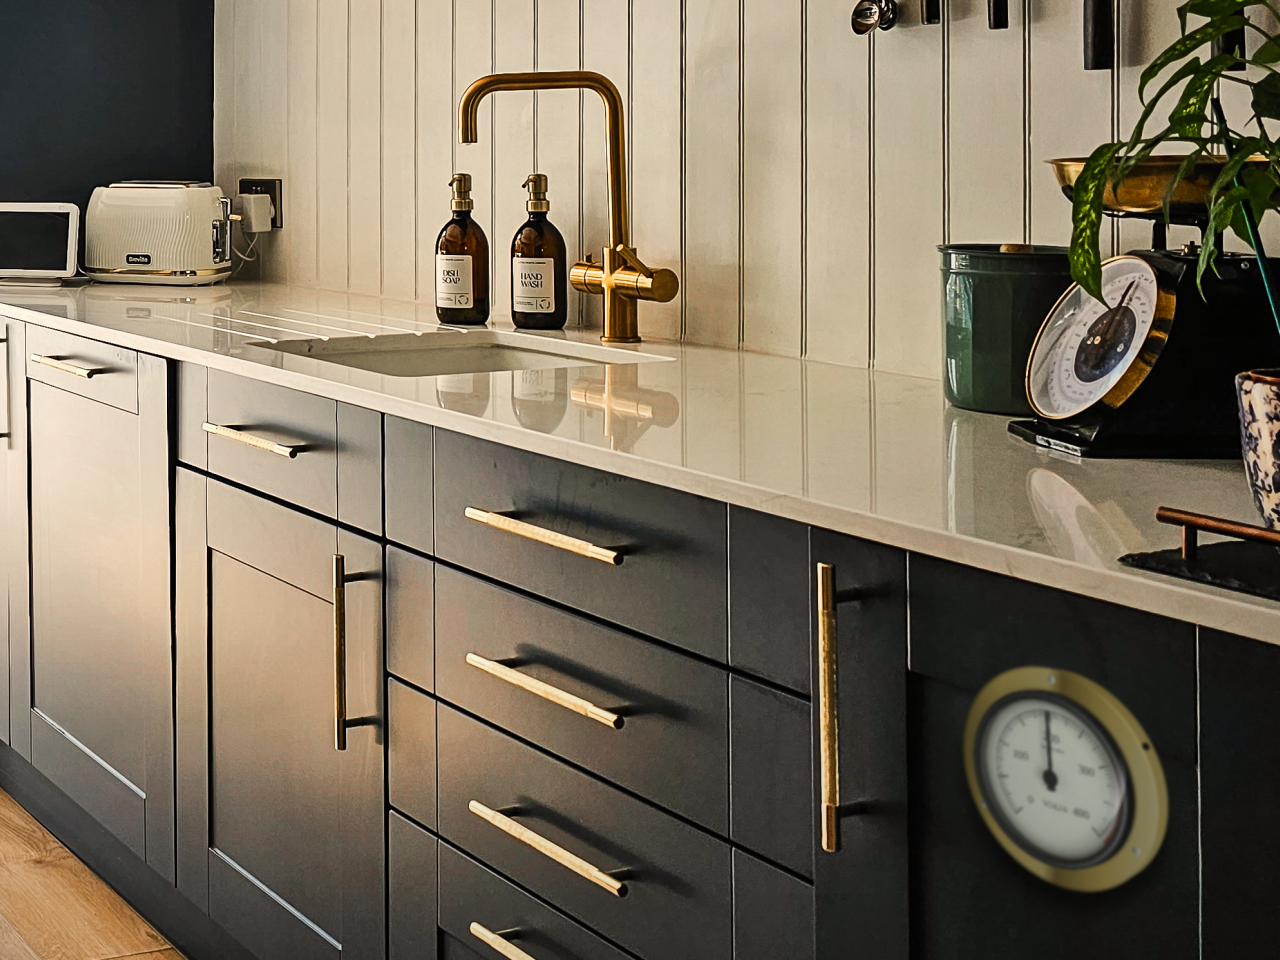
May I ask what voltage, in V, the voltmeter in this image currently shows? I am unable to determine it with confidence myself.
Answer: 200 V
